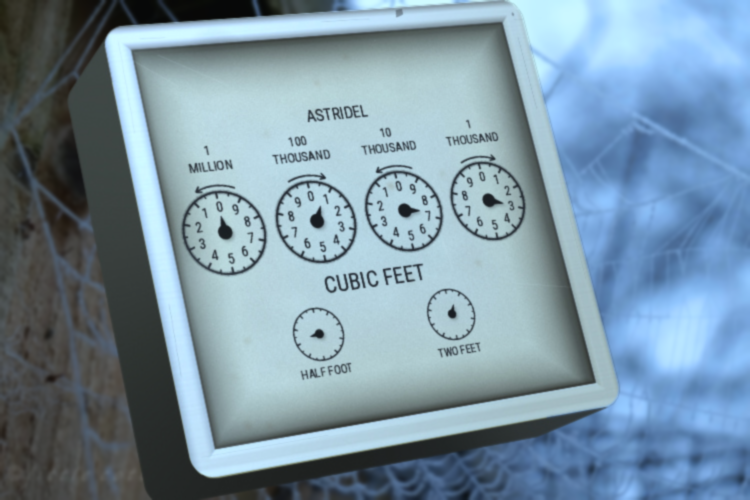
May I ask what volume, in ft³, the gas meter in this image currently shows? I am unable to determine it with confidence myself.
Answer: 7300 ft³
